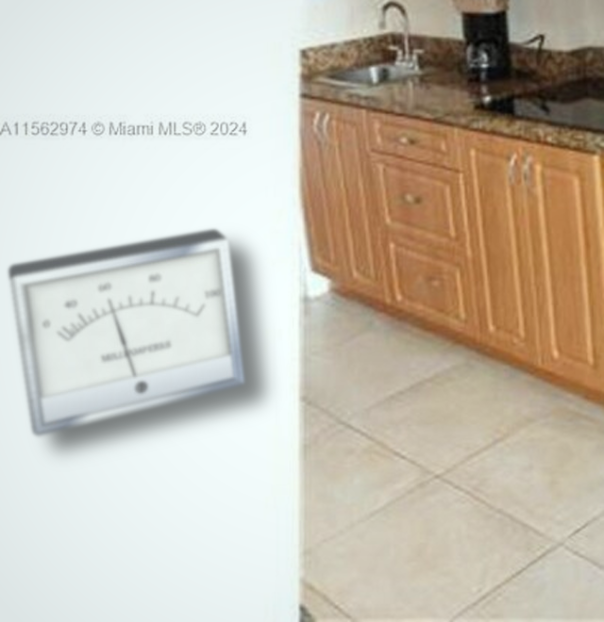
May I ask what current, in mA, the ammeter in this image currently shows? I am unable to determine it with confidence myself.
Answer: 60 mA
